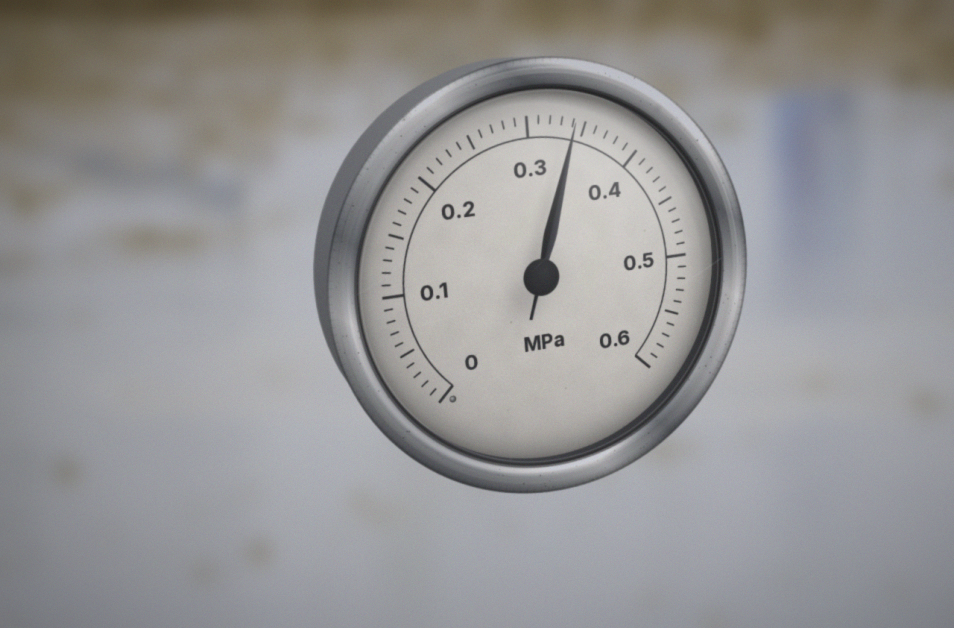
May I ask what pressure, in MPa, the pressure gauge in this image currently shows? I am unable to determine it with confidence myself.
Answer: 0.34 MPa
